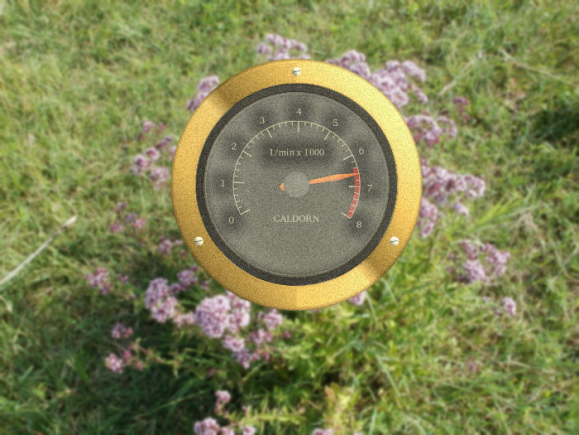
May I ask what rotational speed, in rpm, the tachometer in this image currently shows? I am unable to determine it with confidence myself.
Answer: 6600 rpm
